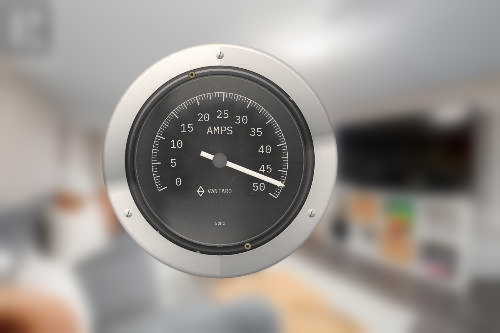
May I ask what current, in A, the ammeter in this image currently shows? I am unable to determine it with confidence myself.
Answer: 47.5 A
